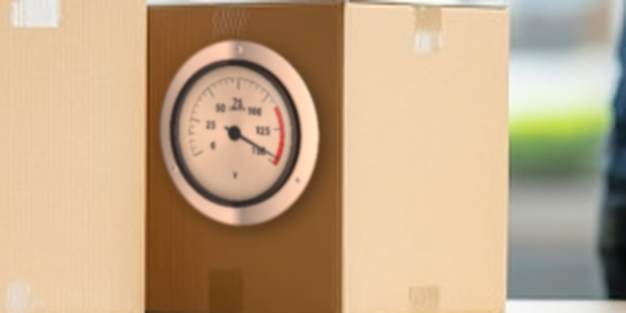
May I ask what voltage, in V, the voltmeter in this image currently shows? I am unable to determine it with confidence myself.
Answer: 145 V
